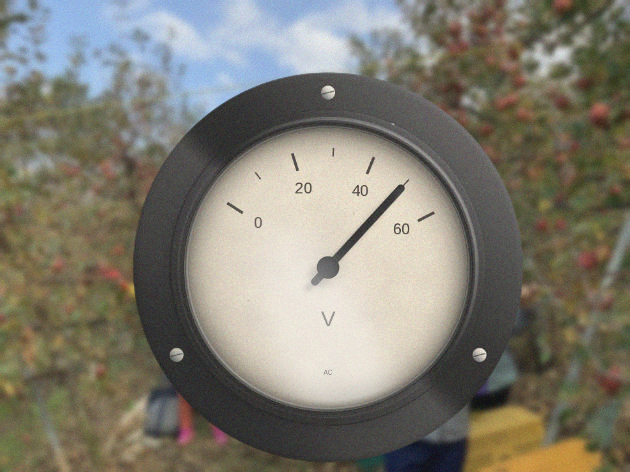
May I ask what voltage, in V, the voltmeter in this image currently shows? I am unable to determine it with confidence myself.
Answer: 50 V
